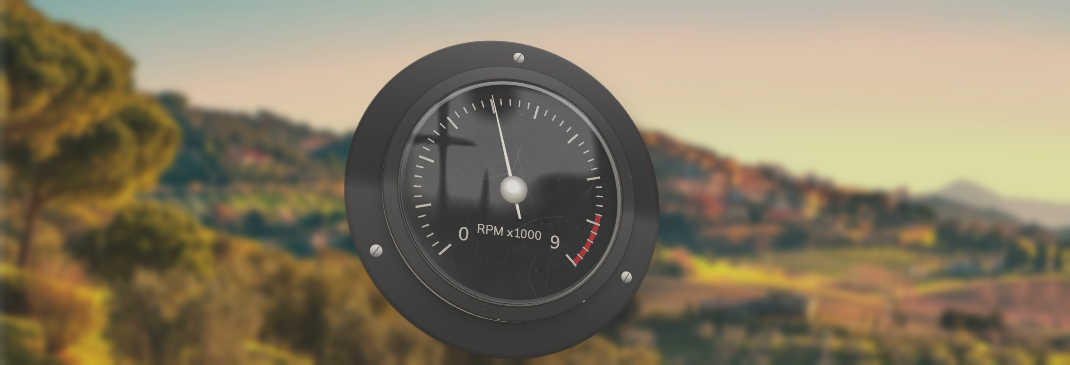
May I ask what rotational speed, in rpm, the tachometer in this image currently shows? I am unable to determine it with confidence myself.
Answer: 4000 rpm
